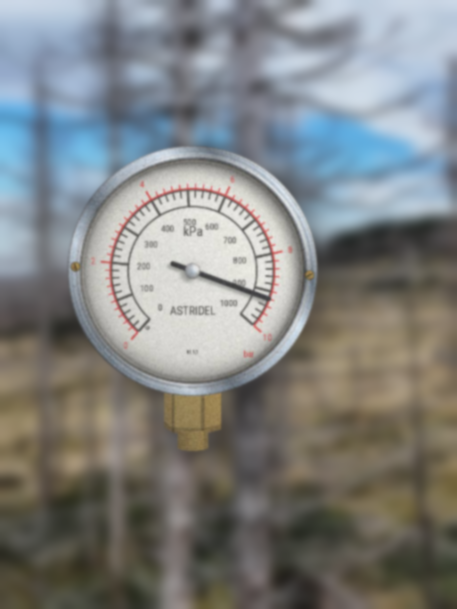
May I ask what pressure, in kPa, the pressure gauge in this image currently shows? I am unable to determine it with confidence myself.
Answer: 920 kPa
